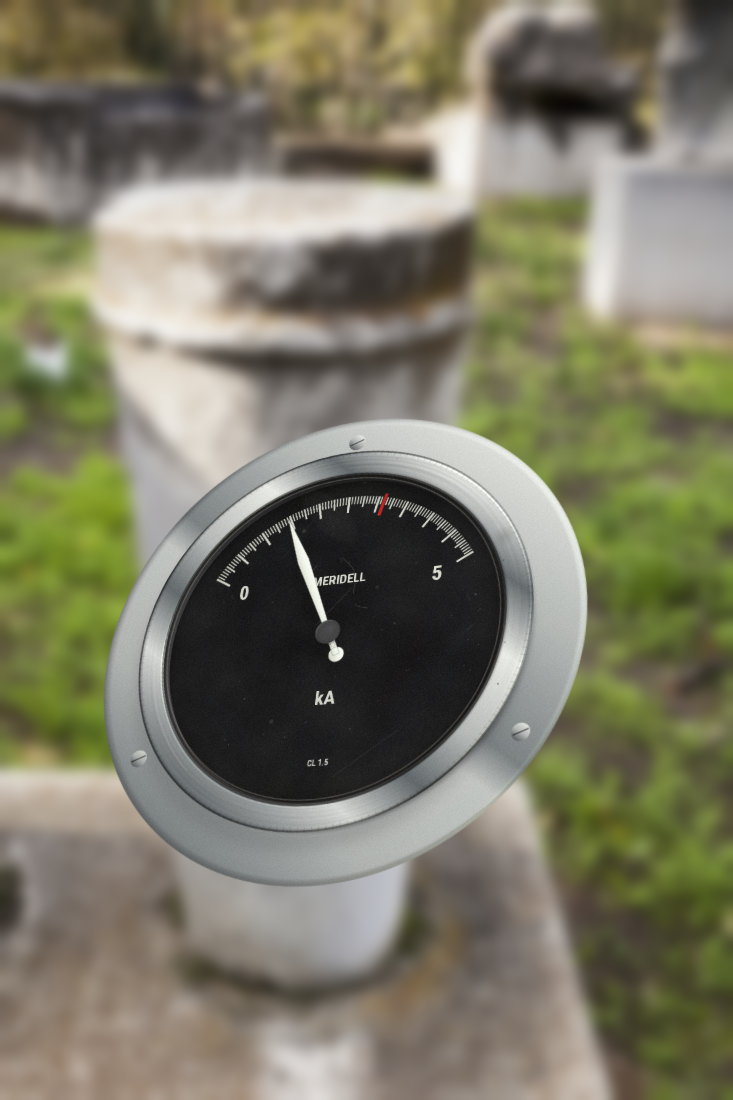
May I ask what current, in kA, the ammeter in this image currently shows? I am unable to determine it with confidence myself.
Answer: 1.5 kA
